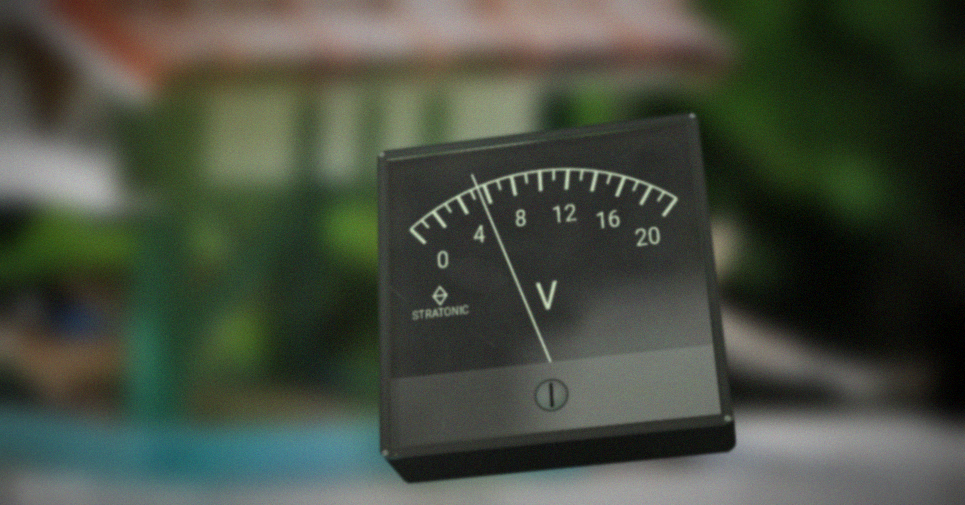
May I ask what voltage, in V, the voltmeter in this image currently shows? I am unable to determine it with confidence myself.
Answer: 5.5 V
